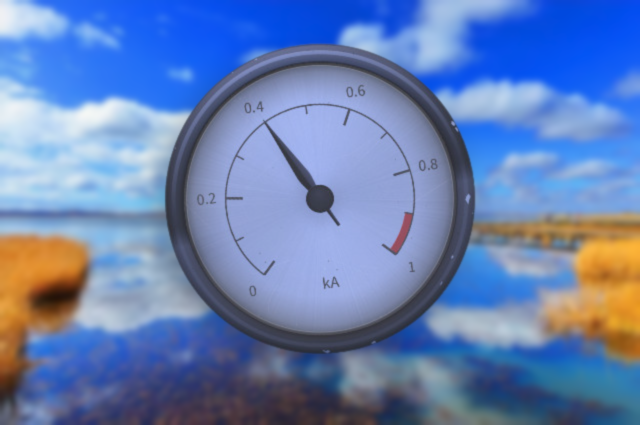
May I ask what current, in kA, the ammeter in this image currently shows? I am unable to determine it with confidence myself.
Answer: 0.4 kA
